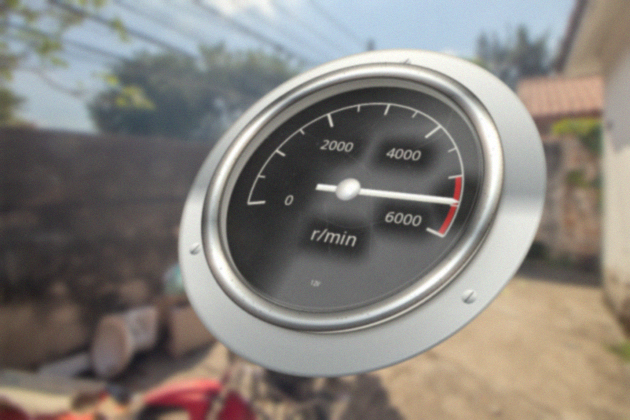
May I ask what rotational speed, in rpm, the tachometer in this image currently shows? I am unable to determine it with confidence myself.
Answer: 5500 rpm
